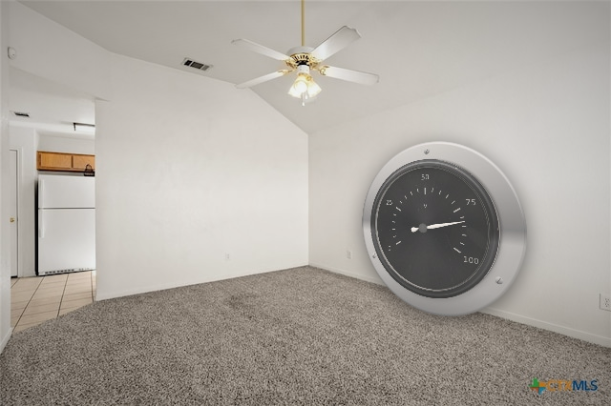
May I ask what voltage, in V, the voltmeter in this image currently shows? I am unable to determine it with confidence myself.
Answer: 82.5 V
